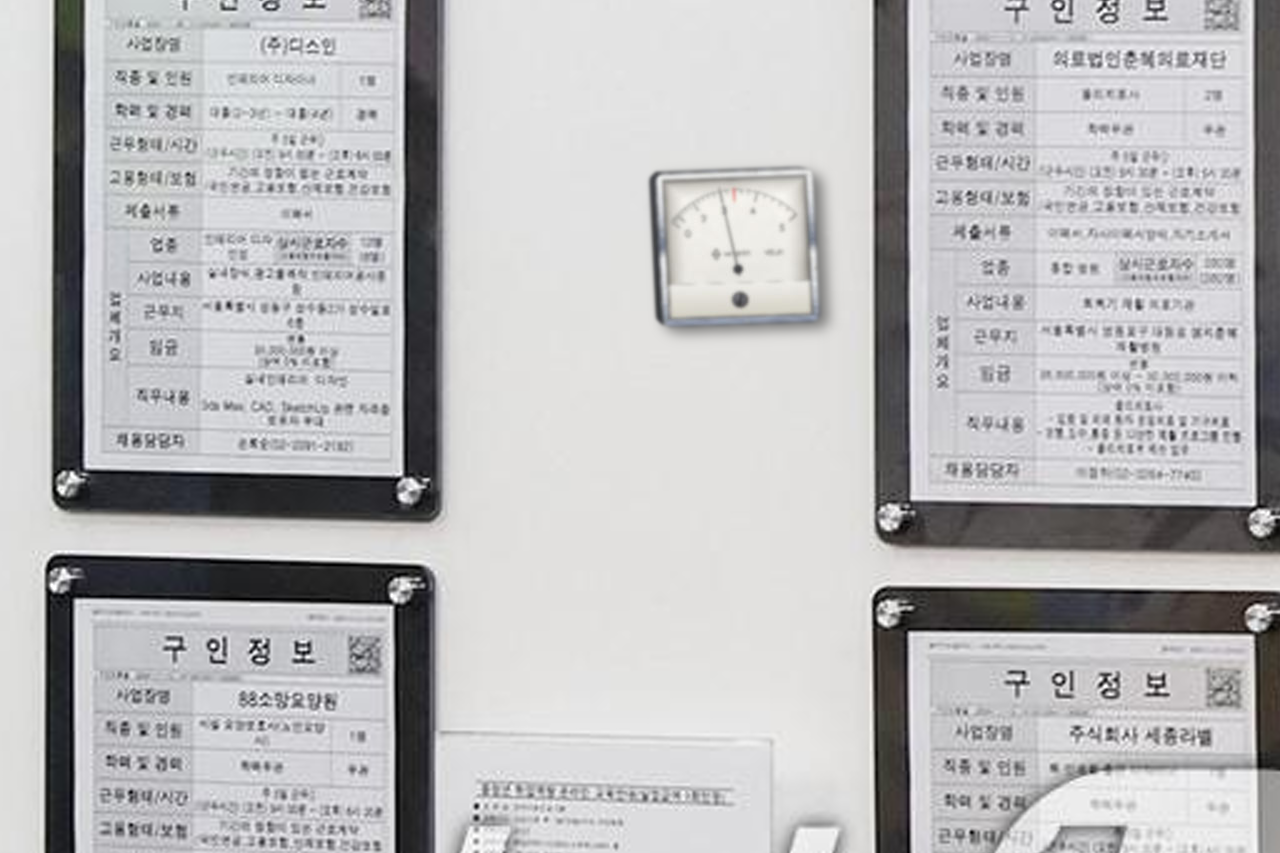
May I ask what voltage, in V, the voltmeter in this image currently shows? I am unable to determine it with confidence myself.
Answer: 3 V
